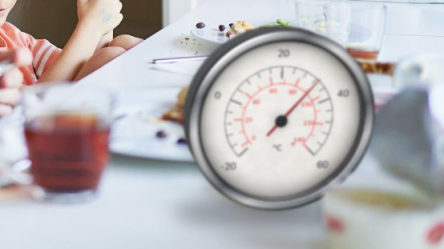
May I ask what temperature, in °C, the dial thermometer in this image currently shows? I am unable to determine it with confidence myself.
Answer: 32 °C
